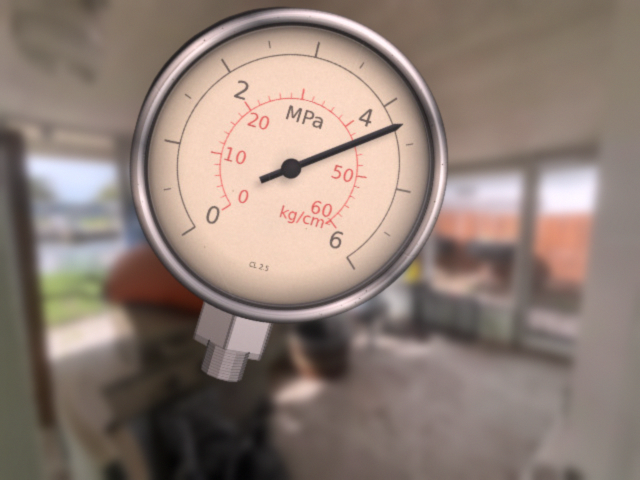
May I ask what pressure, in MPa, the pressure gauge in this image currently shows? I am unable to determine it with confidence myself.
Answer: 4.25 MPa
